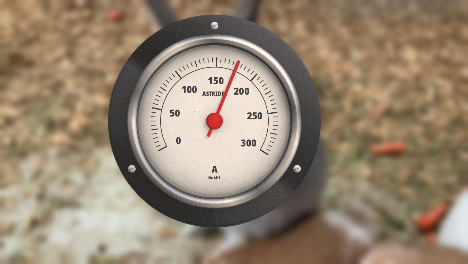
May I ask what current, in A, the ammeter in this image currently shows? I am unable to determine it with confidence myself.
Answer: 175 A
